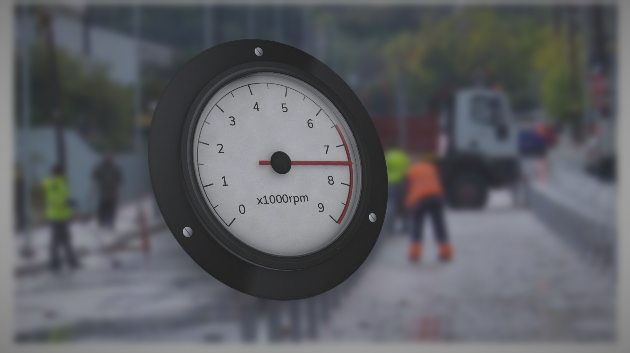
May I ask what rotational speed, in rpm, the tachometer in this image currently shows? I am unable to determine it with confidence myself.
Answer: 7500 rpm
